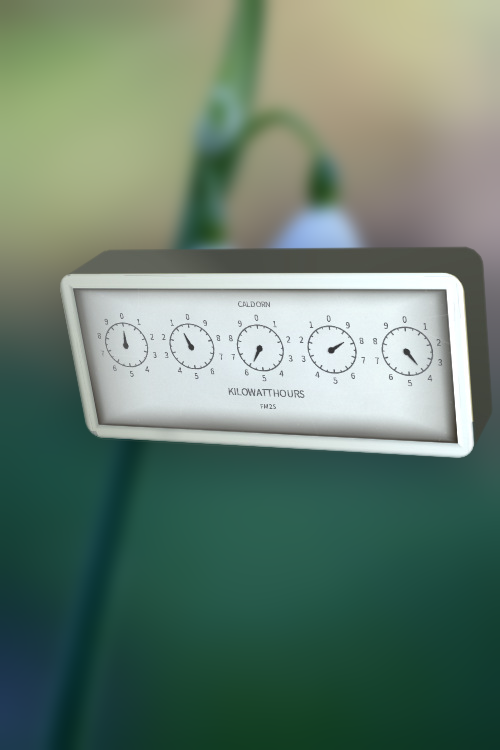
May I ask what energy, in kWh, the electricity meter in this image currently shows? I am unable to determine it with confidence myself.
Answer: 584 kWh
